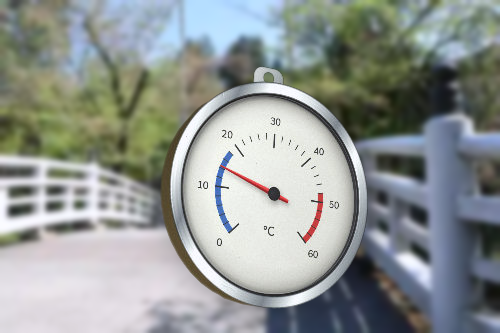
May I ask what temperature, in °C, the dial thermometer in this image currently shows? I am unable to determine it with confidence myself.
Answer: 14 °C
